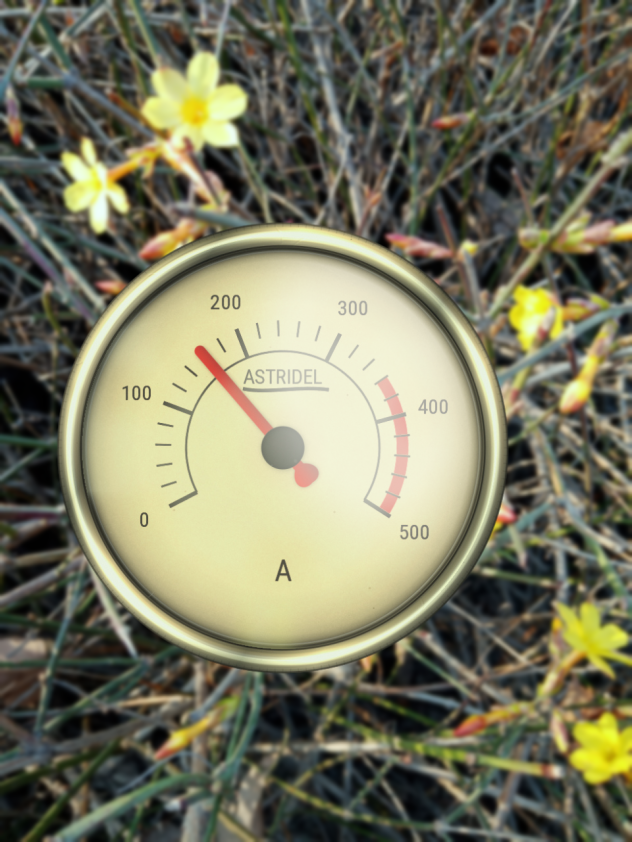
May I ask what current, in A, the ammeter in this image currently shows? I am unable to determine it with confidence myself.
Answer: 160 A
